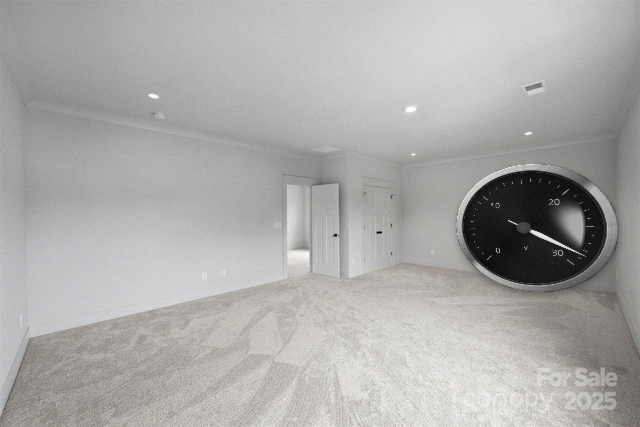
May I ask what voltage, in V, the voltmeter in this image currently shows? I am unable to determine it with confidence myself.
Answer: 28.5 V
